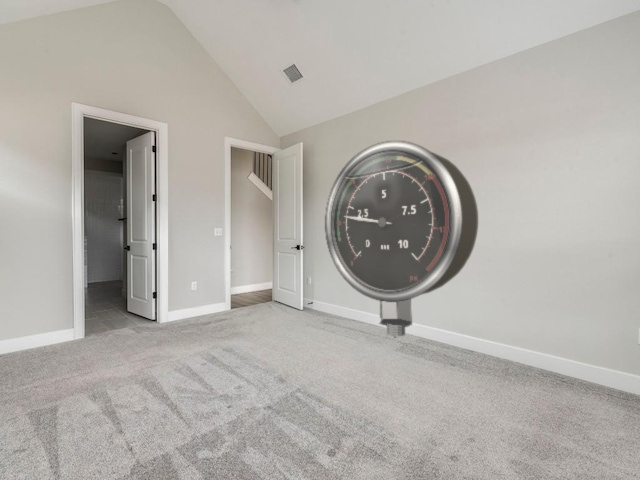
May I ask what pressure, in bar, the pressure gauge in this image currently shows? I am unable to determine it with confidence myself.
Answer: 2 bar
